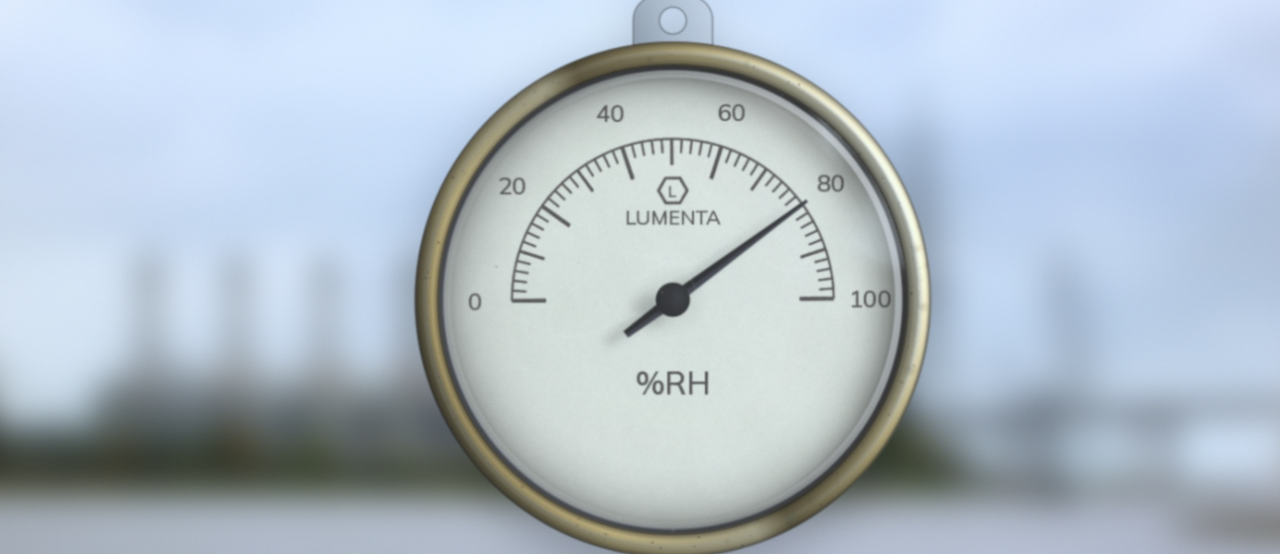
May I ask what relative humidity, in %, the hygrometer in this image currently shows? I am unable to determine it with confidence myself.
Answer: 80 %
